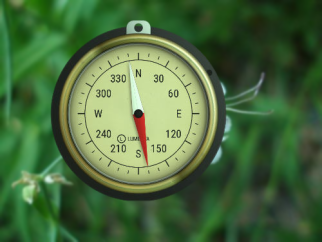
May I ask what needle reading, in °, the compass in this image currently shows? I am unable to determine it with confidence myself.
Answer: 170 °
